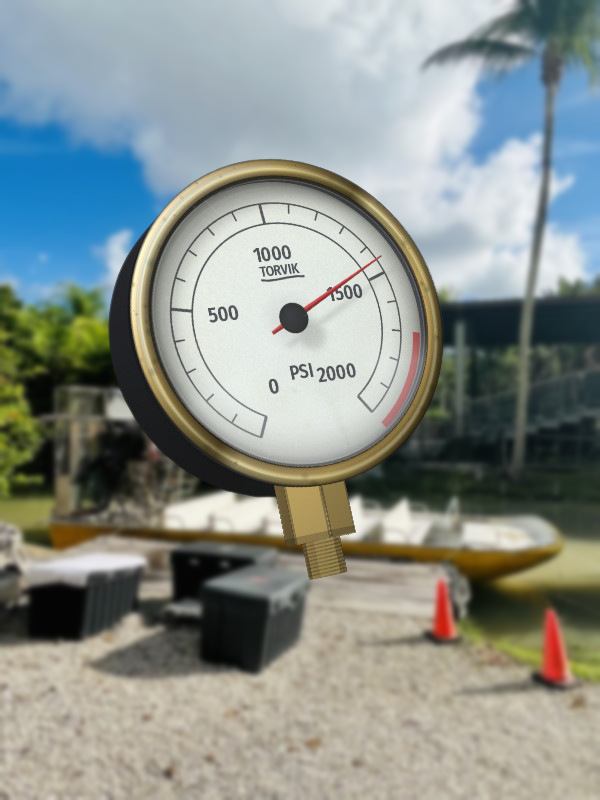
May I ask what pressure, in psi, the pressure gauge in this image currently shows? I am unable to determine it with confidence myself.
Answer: 1450 psi
